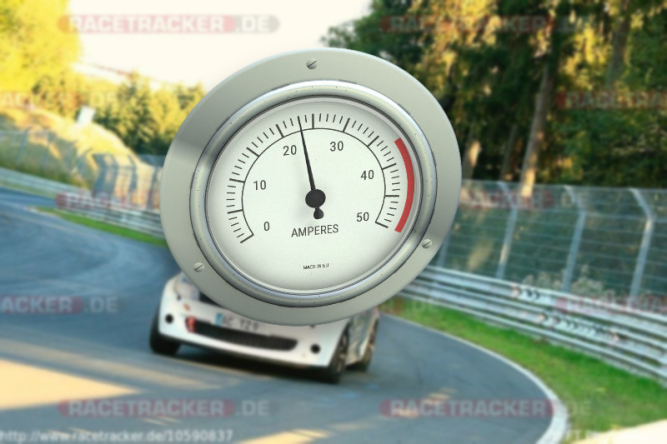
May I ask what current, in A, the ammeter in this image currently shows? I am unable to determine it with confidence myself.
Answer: 23 A
